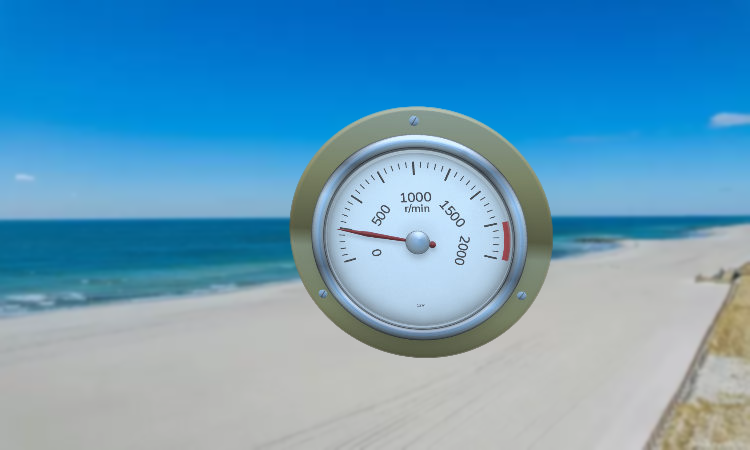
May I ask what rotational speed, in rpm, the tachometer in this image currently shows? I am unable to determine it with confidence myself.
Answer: 250 rpm
